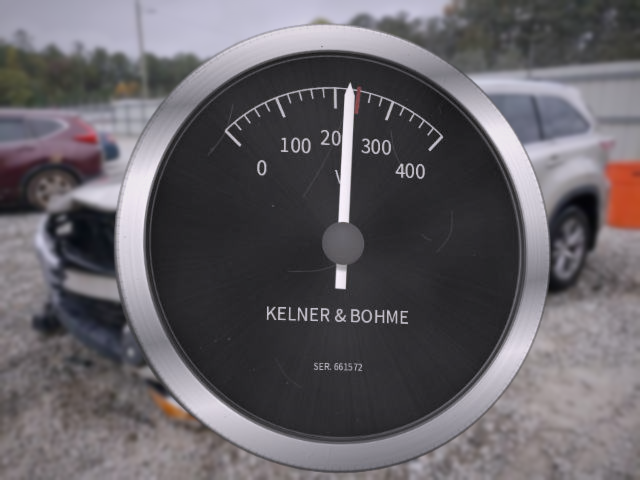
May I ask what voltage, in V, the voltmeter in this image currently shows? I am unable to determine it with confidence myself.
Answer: 220 V
